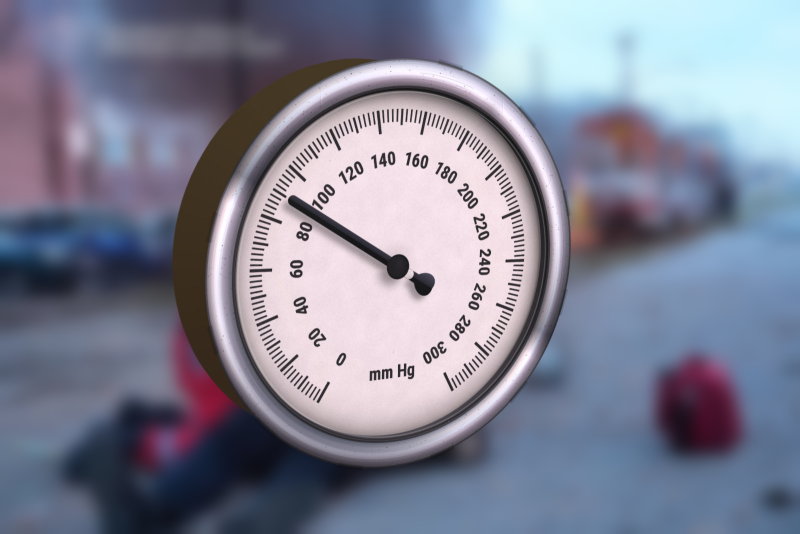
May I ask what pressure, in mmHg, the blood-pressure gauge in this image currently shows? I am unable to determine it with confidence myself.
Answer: 90 mmHg
